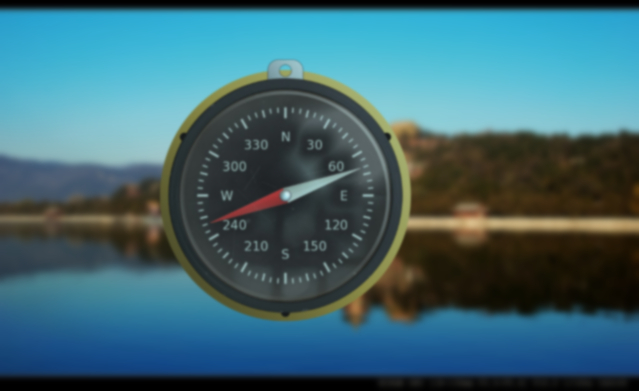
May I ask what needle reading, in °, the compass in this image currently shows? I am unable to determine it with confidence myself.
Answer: 250 °
